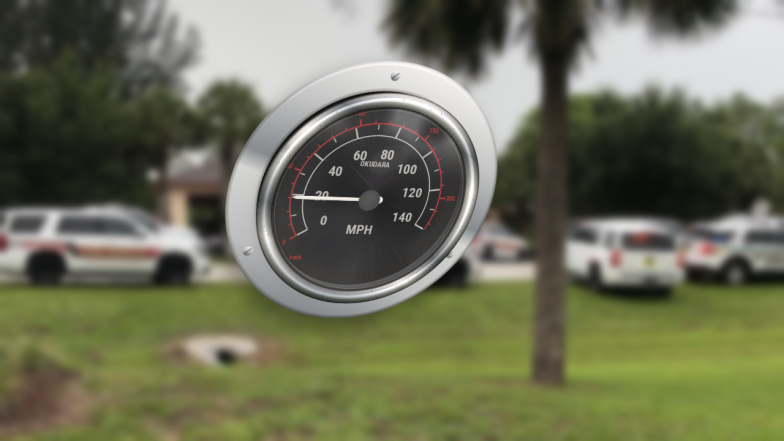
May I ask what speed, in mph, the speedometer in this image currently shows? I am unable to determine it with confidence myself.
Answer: 20 mph
